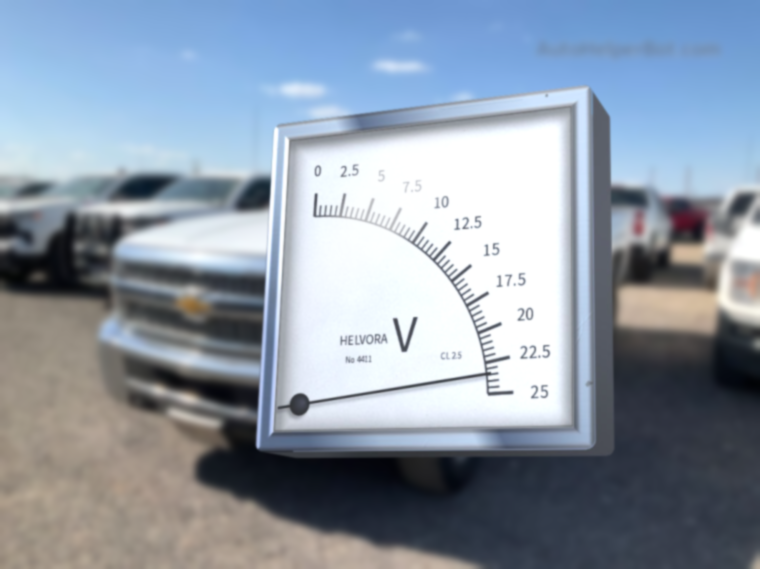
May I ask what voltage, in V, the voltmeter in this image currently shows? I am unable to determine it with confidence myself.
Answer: 23.5 V
